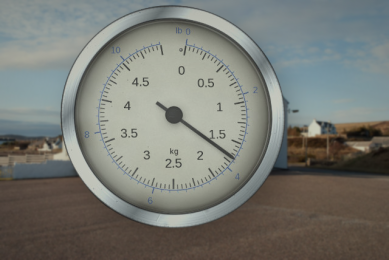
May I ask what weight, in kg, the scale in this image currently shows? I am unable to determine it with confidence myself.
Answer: 1.7 kg
